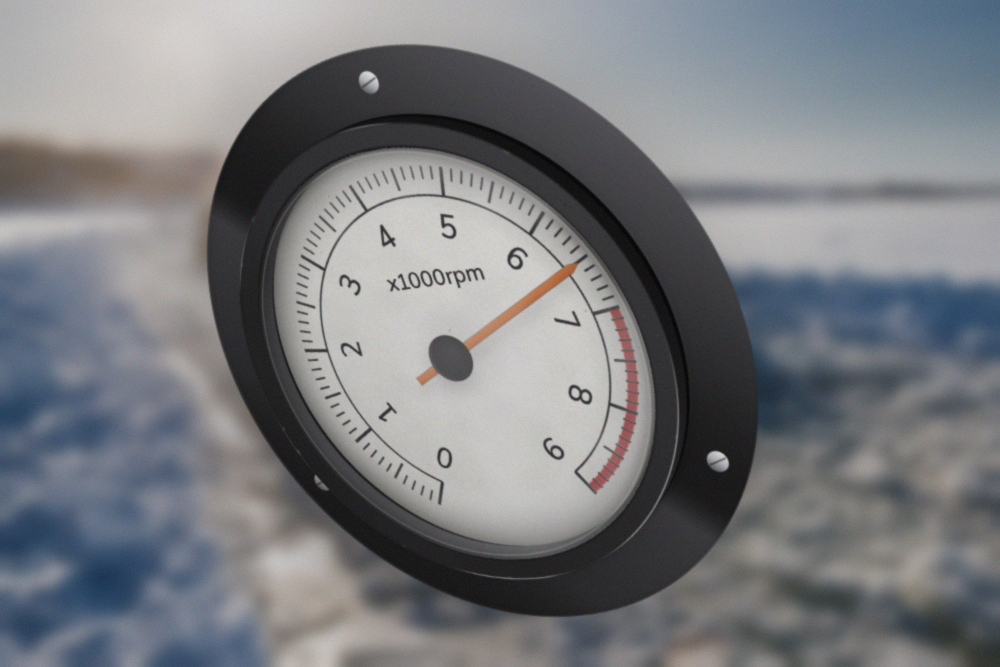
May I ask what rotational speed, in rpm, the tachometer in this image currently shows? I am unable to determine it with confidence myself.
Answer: 6500 rpm
